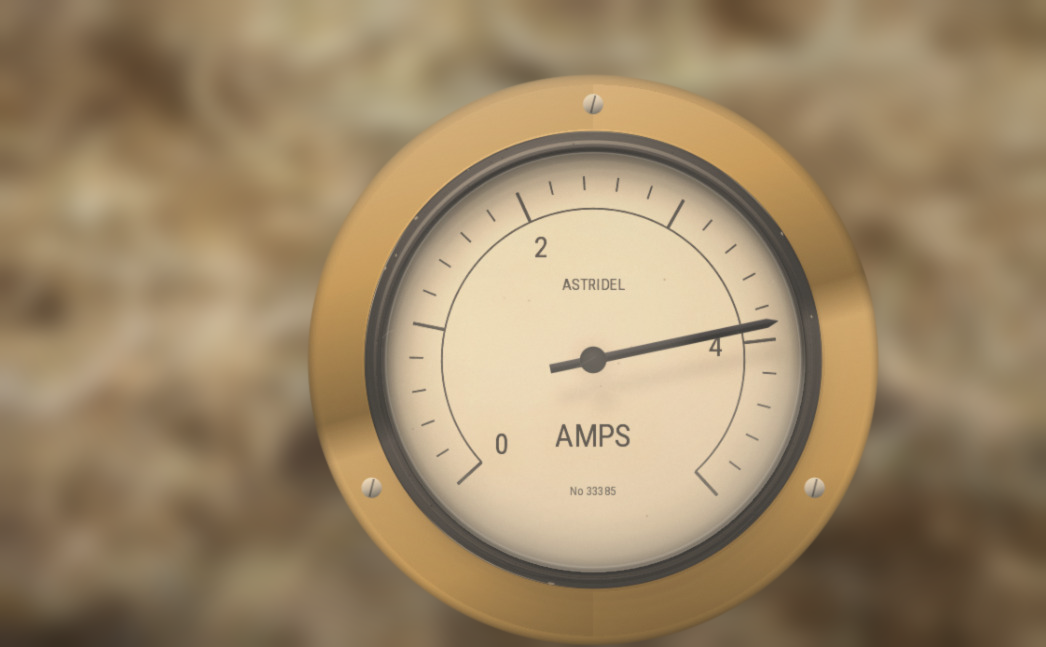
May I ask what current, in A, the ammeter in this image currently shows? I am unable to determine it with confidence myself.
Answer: 3.9 A
